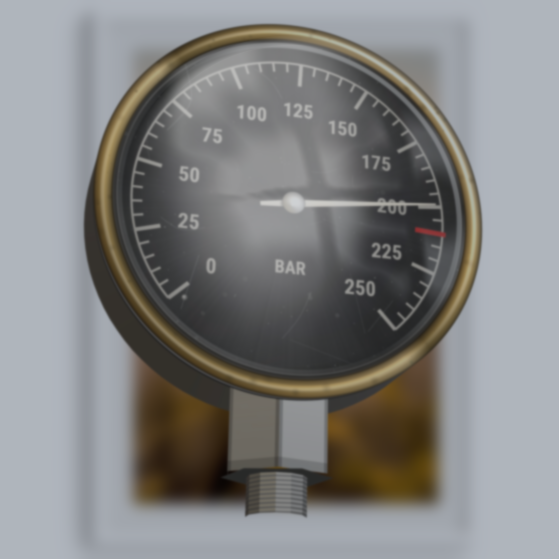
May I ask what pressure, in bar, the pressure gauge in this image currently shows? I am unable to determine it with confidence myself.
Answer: 200 bar
